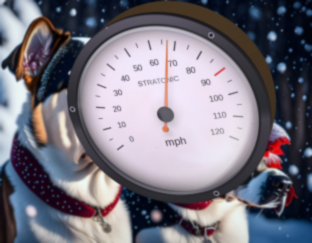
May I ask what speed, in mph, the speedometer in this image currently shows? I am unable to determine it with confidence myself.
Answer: 67.5 mph
